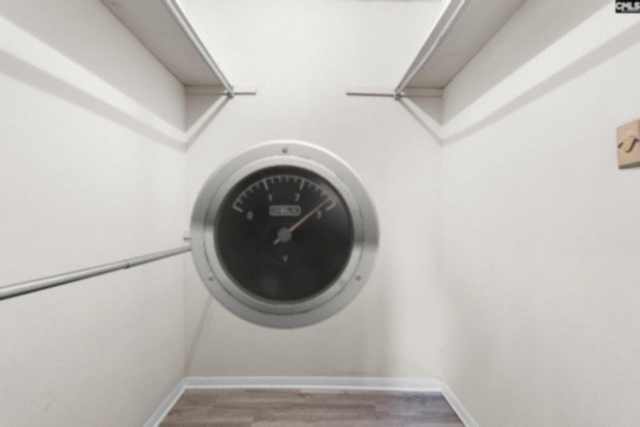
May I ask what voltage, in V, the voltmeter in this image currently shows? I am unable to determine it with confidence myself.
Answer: 2.8 V
